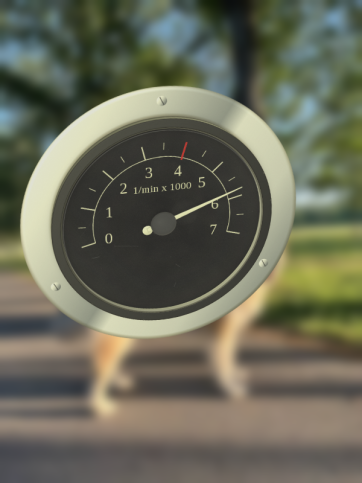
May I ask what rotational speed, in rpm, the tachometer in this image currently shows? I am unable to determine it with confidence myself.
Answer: 5750 rpm
